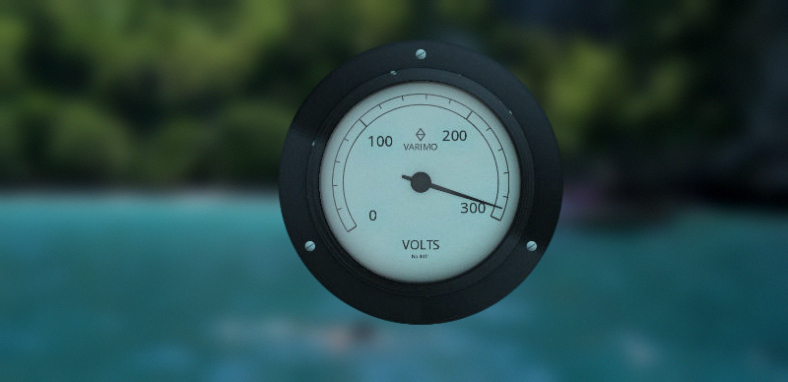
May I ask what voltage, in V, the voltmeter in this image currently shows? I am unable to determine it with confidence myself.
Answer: 290 V
